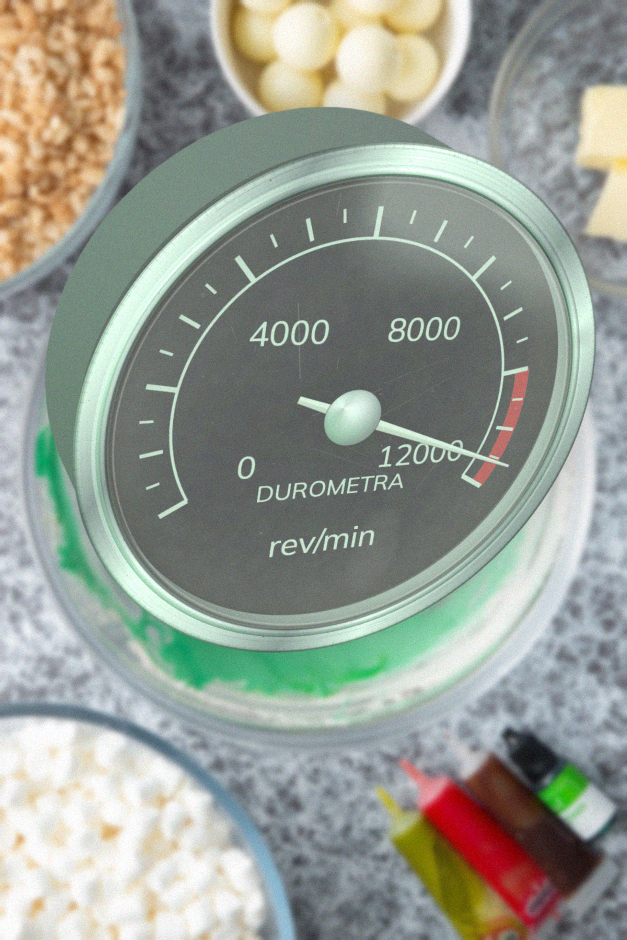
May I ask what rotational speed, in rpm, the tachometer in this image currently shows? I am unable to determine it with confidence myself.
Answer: 11500 rpm
